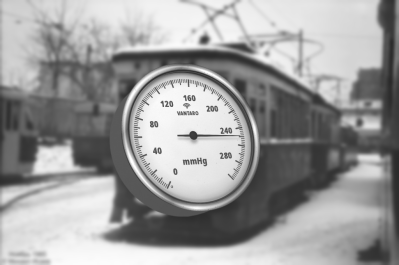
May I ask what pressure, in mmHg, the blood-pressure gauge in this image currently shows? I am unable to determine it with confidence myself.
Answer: 250 mmHg
